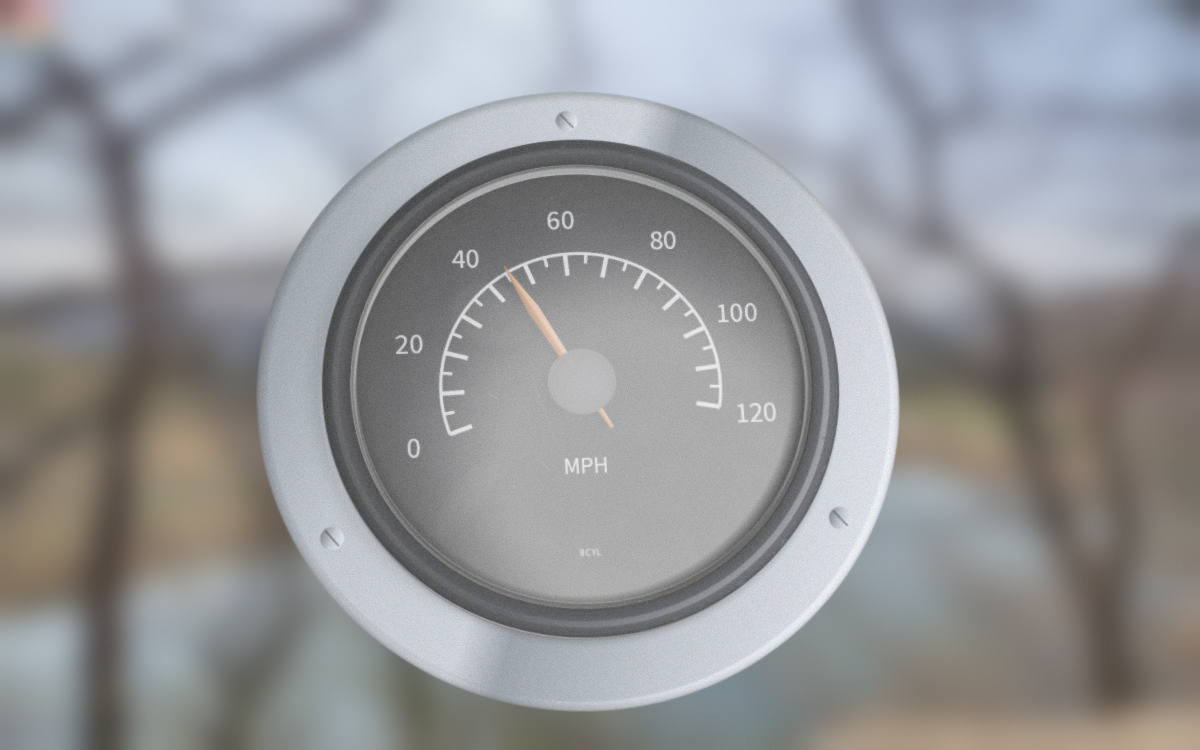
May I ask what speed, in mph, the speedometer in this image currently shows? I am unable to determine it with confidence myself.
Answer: 45 mph
